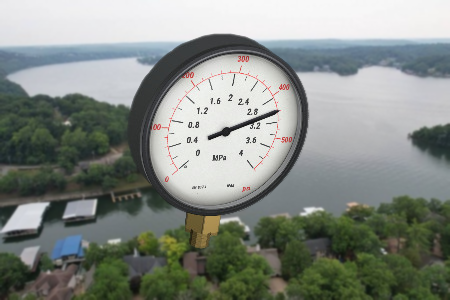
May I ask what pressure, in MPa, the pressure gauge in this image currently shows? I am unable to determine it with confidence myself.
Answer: 3 MPa
